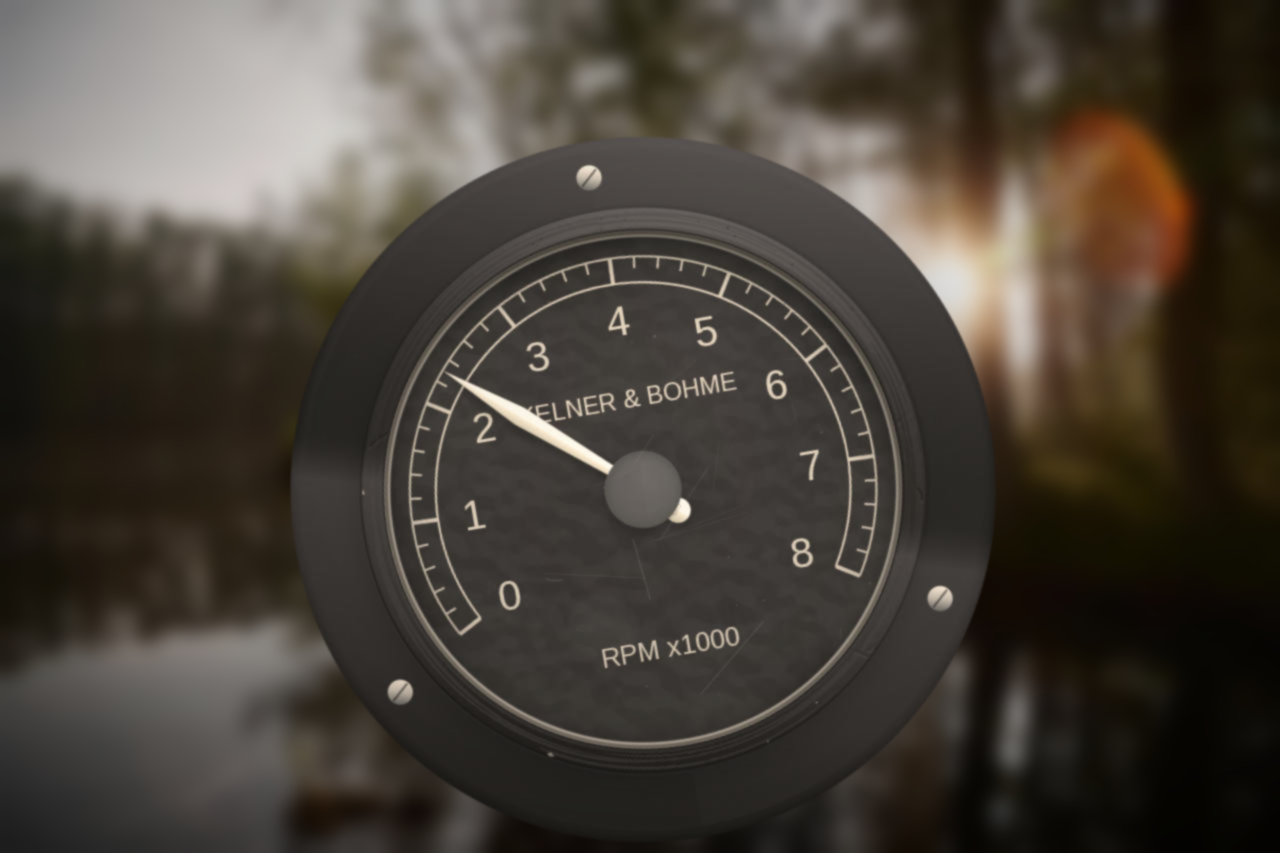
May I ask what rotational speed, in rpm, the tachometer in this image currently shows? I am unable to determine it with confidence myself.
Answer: 2300 rpm
